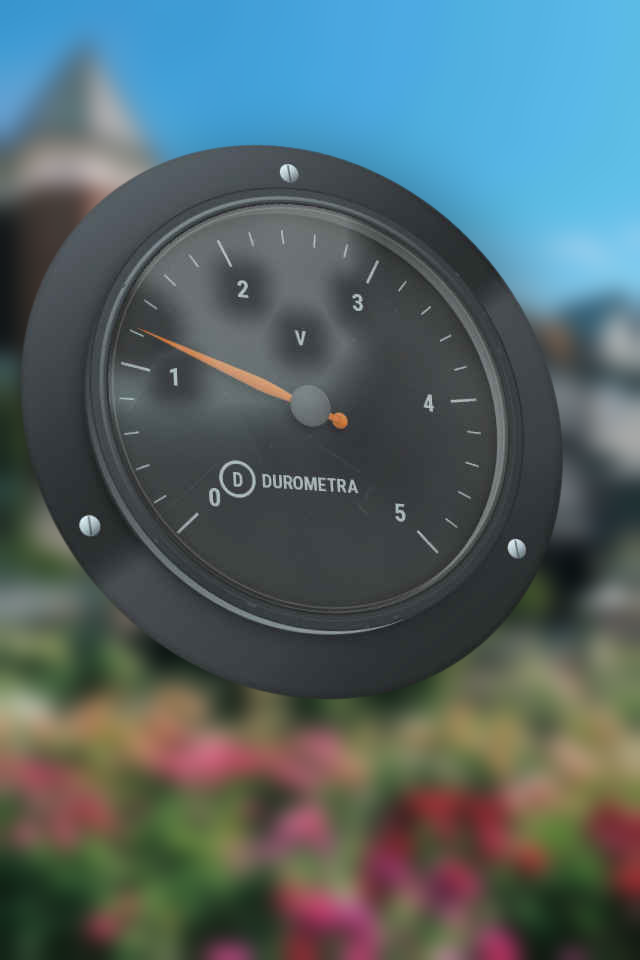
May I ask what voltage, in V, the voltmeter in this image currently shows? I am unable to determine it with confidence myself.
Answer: 1.2 V
